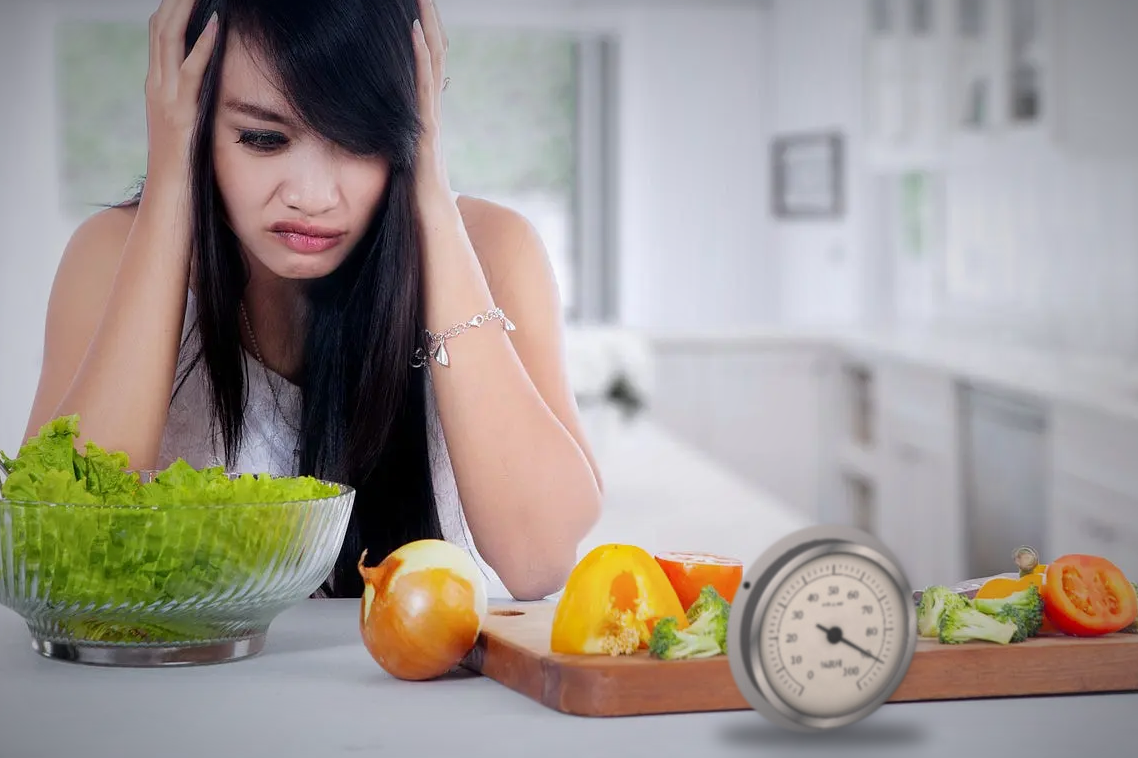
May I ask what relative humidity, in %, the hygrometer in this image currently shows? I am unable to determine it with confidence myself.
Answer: 90 %
